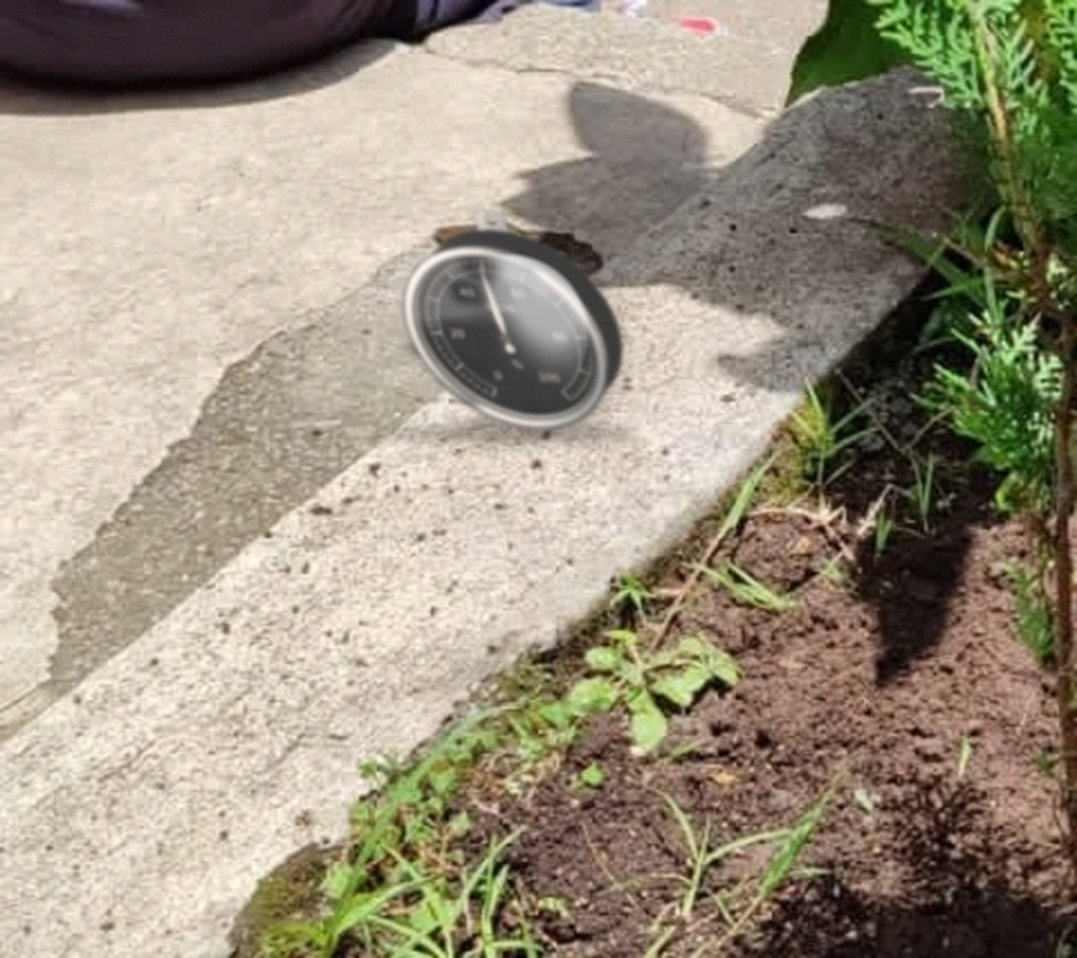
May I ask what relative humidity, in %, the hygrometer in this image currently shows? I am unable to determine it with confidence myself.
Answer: 50 %
